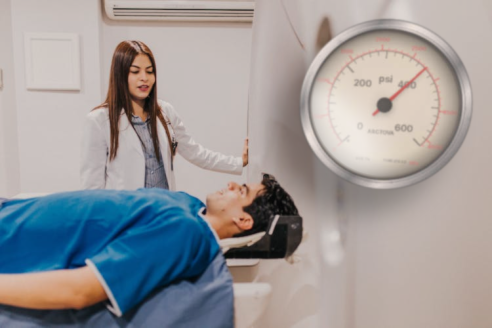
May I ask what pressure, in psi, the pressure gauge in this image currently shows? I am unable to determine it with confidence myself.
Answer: 400 psi
